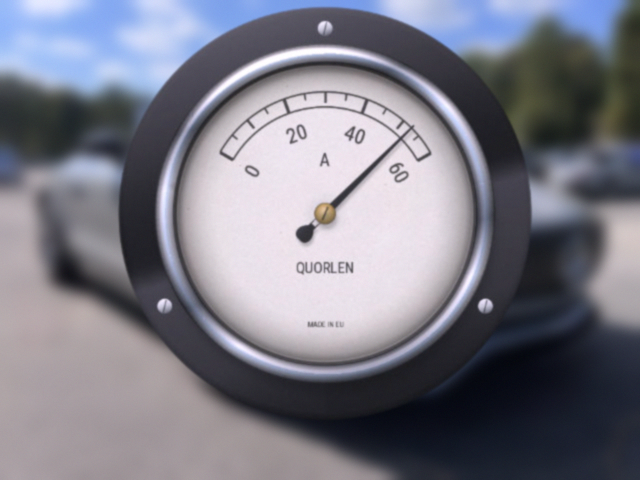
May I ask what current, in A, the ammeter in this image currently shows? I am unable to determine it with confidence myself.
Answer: 52.5 A
